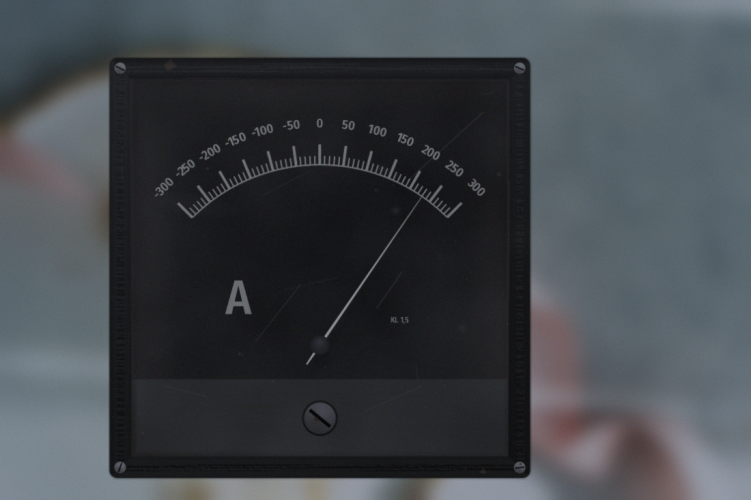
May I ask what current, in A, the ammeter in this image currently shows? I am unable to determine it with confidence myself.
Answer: 230 A
